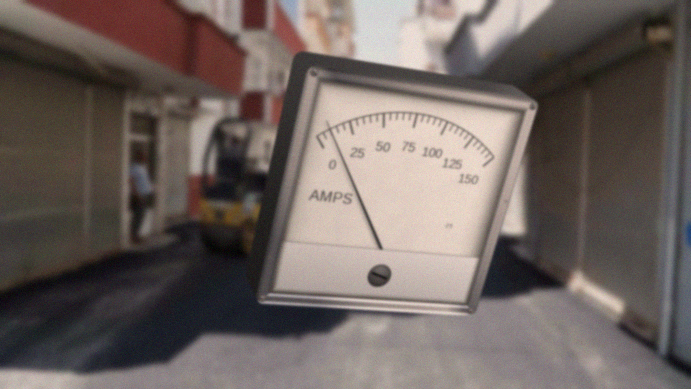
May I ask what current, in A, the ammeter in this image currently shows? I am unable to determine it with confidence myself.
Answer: 10 A
